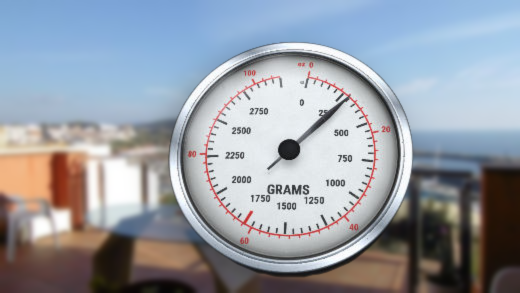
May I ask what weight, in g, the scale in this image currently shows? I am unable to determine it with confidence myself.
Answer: 300 g
